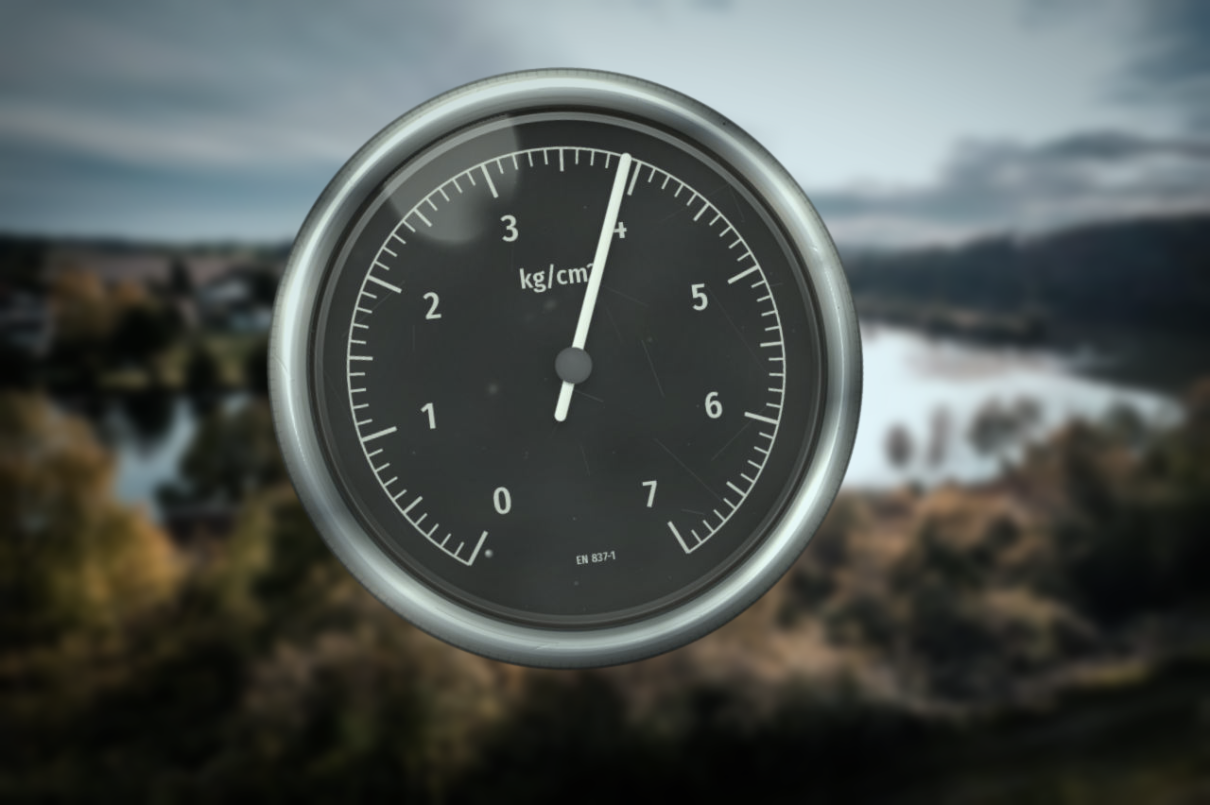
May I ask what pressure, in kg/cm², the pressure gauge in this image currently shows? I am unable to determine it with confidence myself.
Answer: 3.9 kg/cm²
